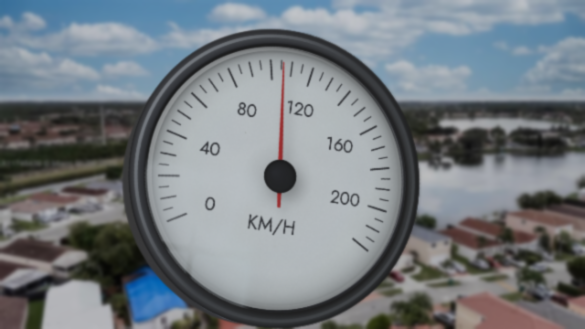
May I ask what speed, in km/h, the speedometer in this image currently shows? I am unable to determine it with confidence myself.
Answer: 105 km/h
